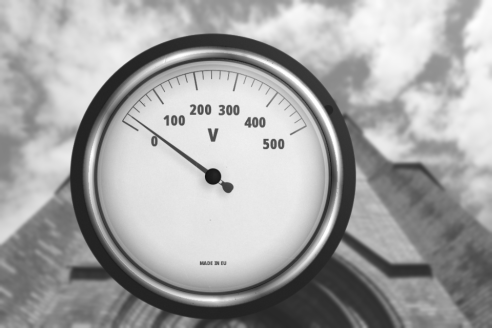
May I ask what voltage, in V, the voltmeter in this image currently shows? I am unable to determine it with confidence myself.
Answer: 20 V
